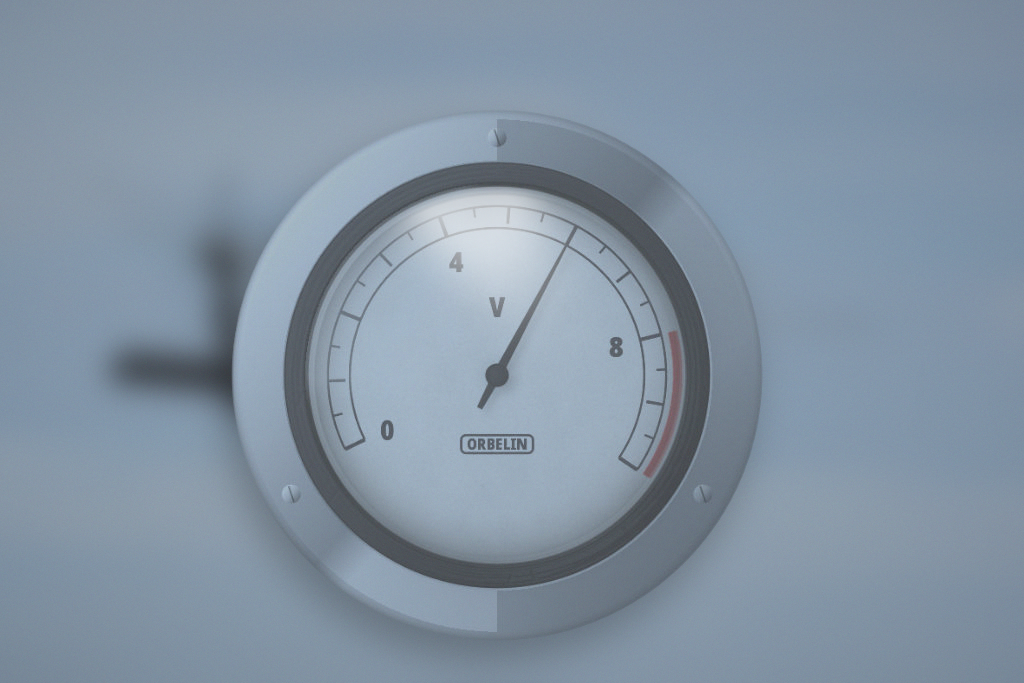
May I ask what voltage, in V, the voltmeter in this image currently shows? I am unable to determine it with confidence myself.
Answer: 6 V
